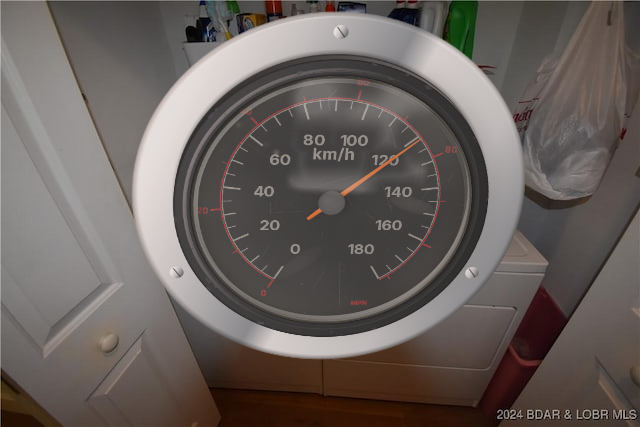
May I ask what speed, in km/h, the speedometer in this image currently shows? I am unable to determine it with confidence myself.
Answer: 120 km/h
